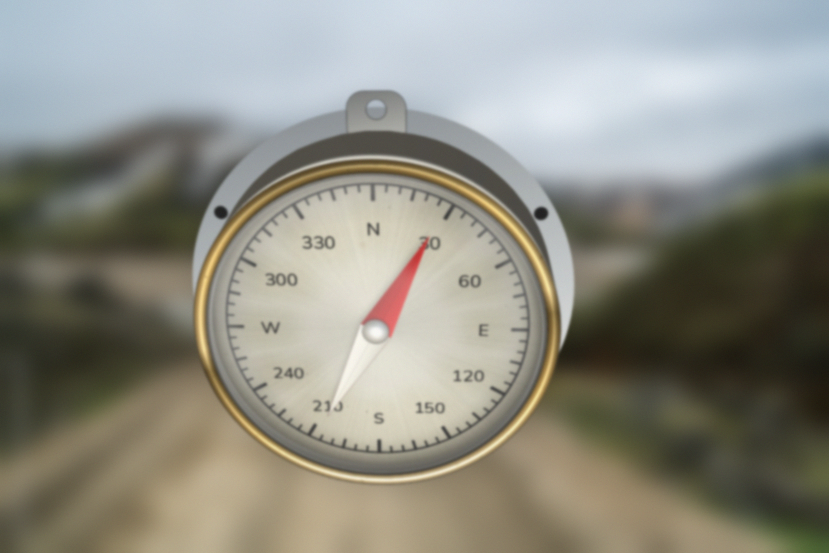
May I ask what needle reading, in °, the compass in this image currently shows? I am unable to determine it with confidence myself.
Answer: 27.5 °
